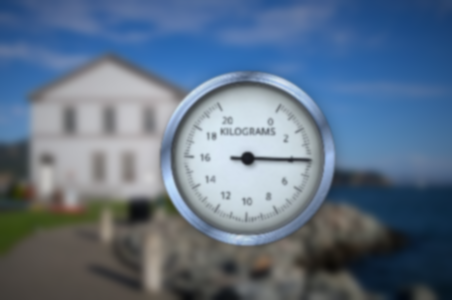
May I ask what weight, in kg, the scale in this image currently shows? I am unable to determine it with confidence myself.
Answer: 4 kg
